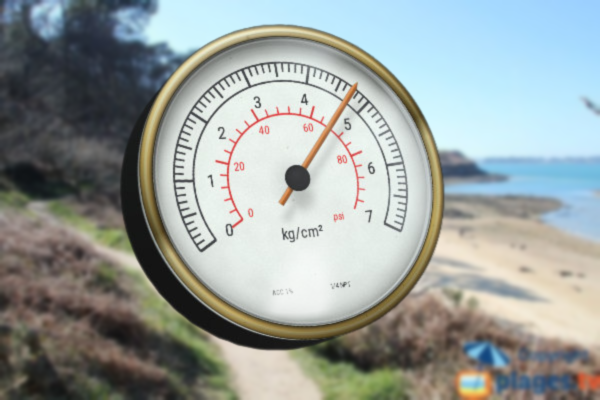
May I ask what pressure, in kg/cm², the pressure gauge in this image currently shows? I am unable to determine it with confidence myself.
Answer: 4.7 kg/cm²
